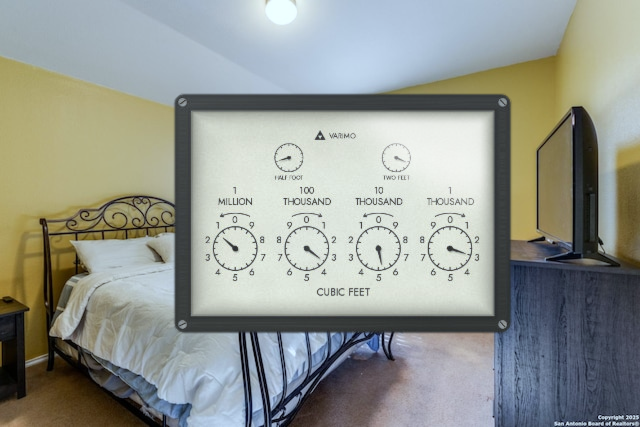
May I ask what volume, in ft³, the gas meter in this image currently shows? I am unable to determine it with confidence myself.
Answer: 135300 ft³
